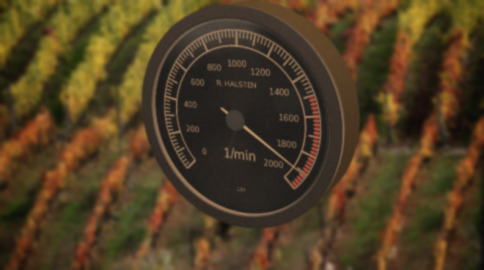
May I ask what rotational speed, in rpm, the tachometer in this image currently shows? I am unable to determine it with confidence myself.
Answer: 1900 rpm
